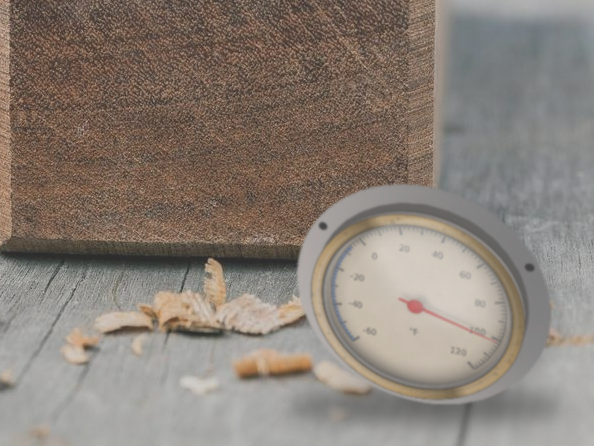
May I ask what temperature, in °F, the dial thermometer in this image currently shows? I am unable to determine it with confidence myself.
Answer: 100 °F
